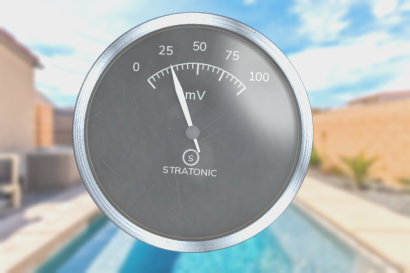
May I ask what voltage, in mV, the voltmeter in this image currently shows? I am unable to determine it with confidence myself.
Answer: 25 mV
